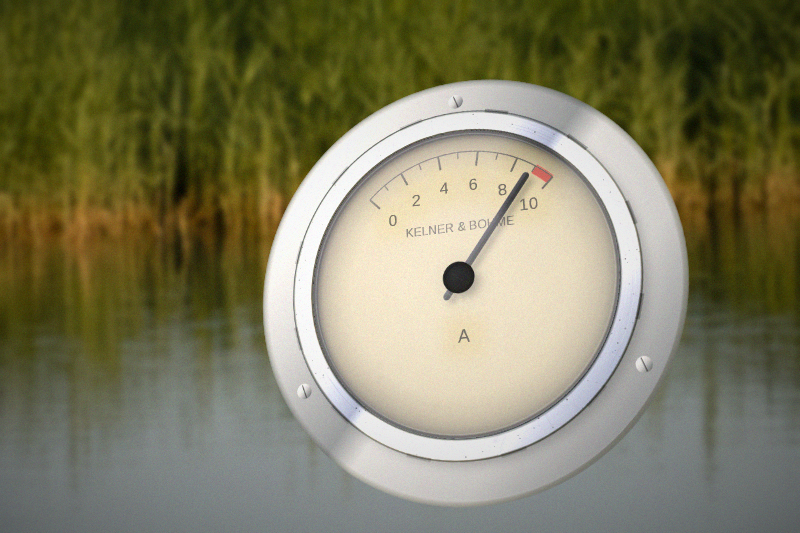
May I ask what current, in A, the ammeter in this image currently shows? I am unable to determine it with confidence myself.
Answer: 9 A
